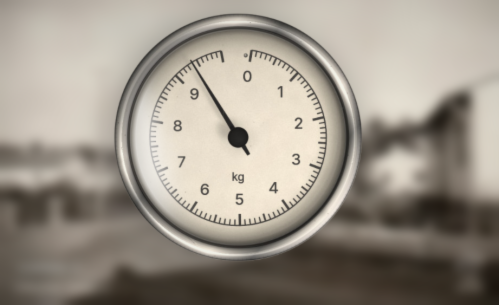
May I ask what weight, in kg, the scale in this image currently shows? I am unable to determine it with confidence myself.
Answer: 9.4 kg
